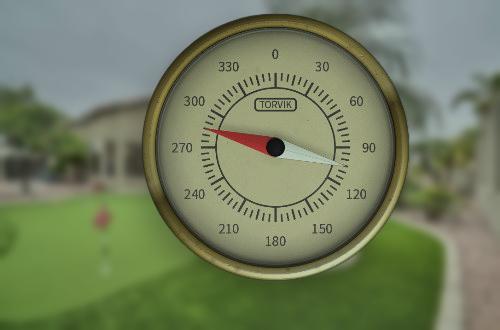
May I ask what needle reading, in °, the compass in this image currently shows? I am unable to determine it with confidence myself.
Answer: 285 °
